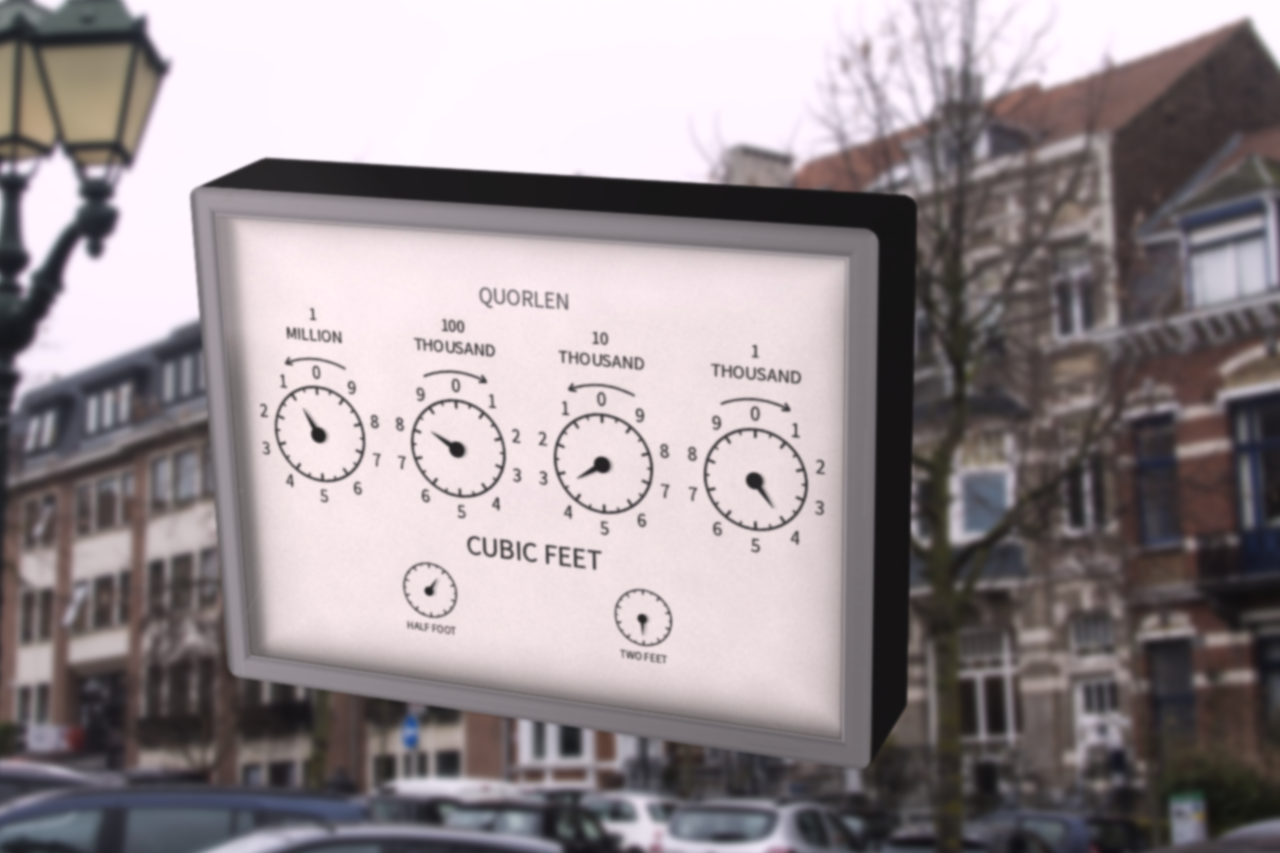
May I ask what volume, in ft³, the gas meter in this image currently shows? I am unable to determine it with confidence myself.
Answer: 83400 ft³
